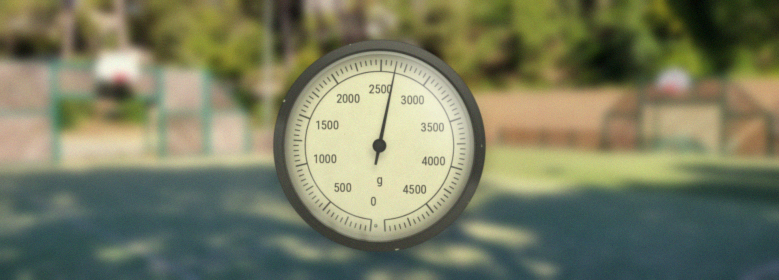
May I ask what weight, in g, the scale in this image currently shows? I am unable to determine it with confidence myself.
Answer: 2650 g
